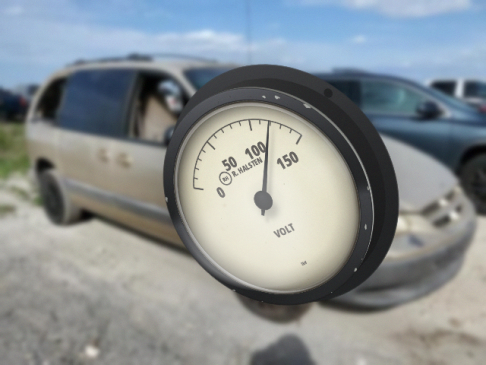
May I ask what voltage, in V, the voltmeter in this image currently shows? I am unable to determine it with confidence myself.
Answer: 120 V
